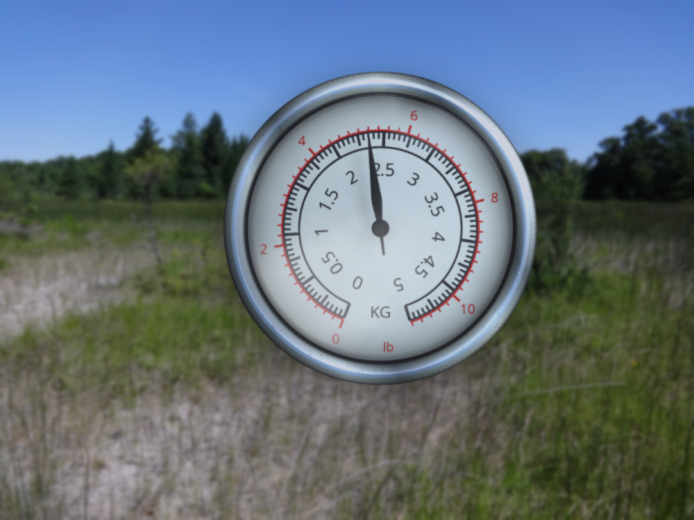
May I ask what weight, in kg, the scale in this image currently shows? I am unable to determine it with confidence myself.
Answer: 2.35 kg
